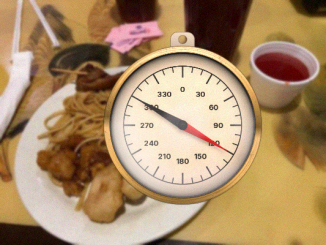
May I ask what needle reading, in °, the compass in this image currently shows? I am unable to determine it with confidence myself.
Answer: 120 °
